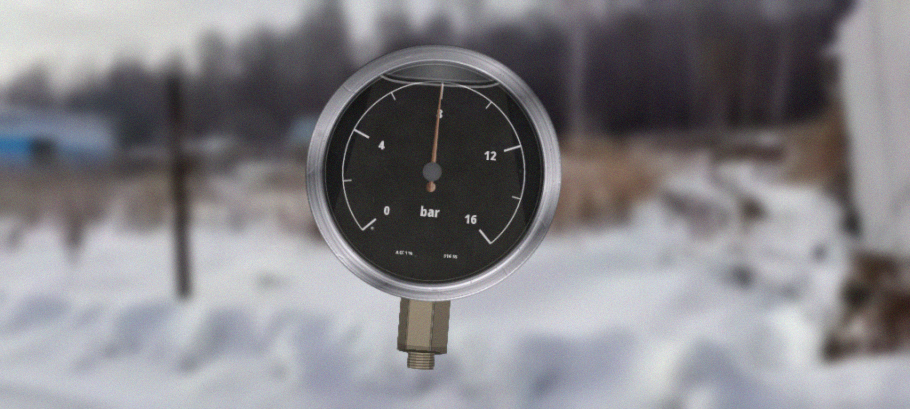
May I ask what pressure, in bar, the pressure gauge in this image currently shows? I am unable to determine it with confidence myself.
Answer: 8 bar
